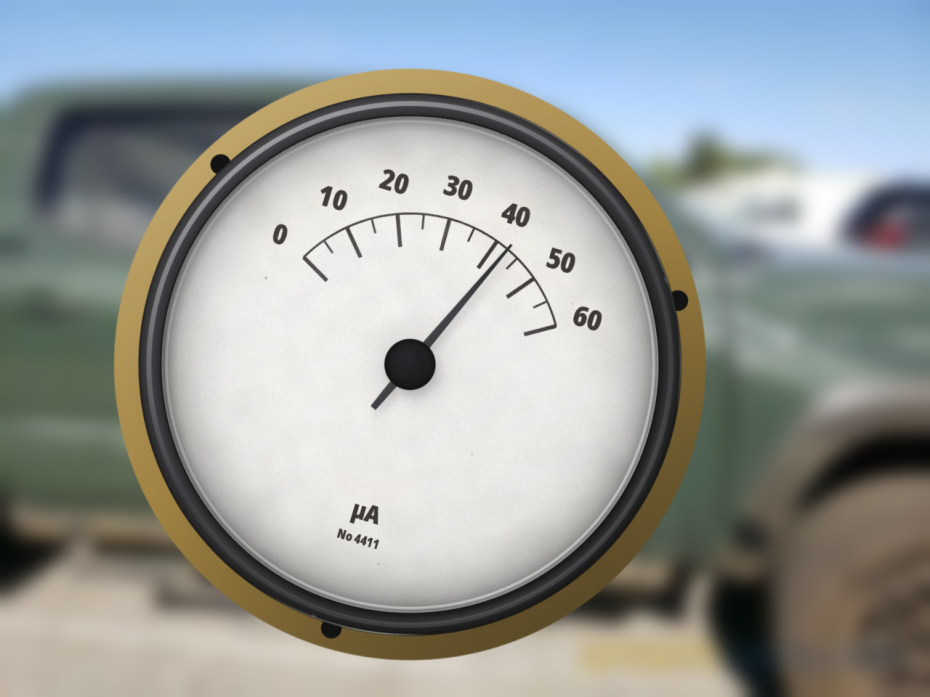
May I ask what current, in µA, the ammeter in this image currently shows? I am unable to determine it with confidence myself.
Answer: 42.5 µA
